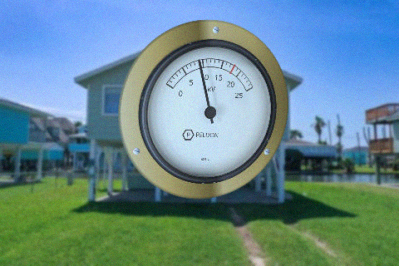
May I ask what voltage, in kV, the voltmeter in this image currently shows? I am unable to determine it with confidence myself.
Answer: 9 kV
